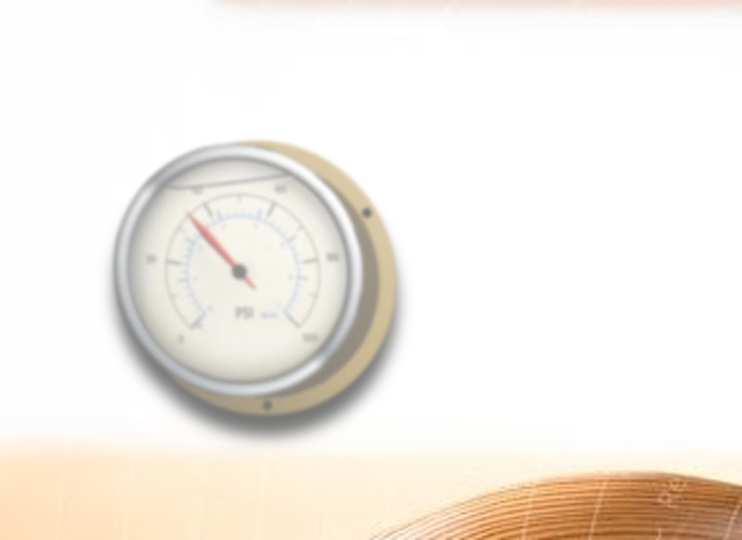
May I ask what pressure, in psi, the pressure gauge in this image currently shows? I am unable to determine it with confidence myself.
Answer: 35 psi
